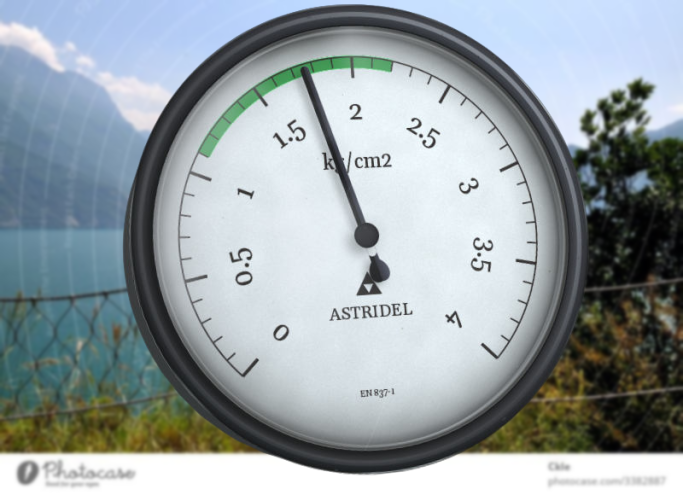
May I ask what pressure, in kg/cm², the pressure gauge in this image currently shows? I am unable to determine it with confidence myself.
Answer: 1.75 kg/cm²
